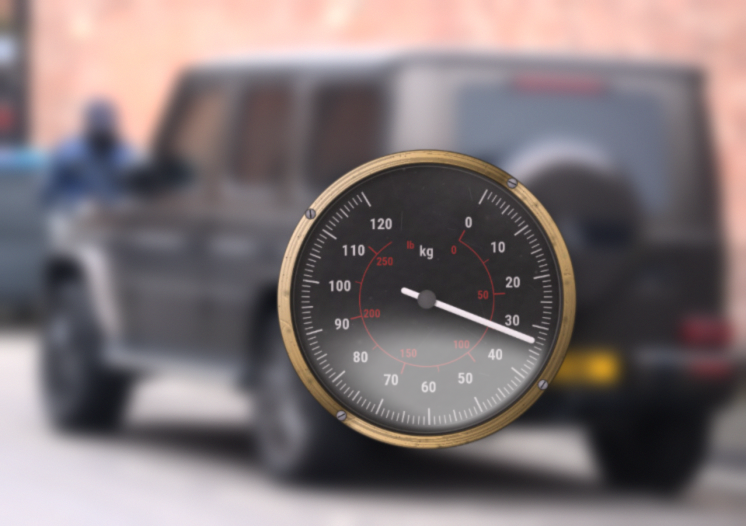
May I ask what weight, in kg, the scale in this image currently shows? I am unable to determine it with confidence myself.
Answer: 33 kg
